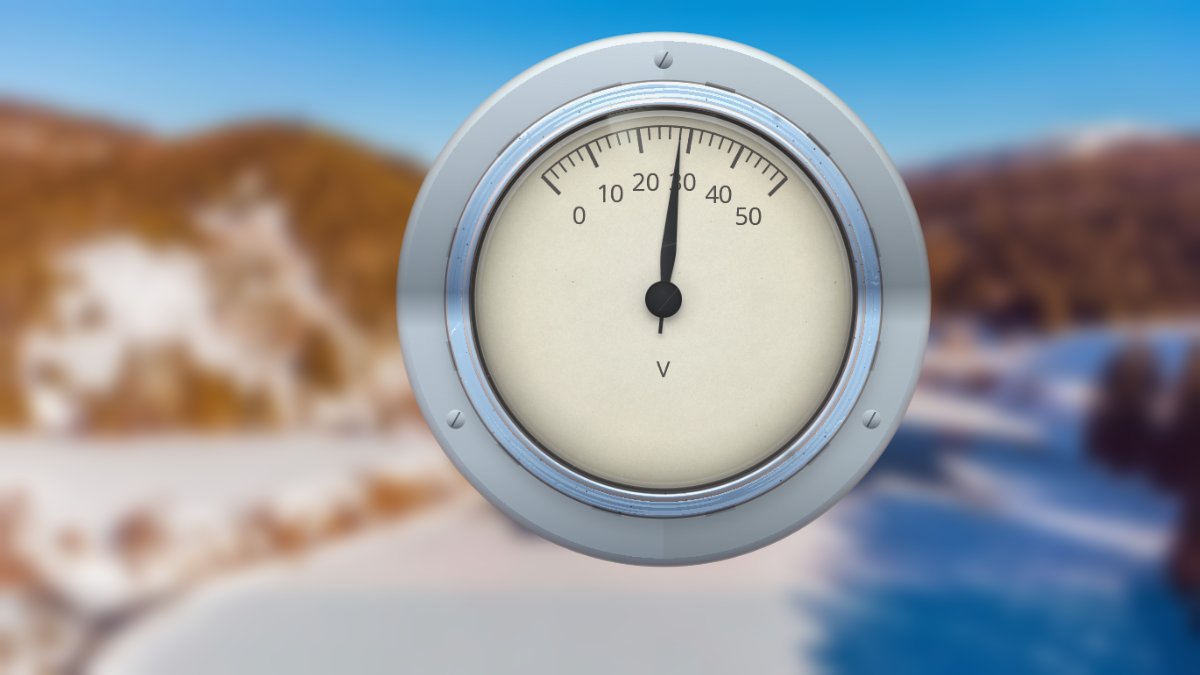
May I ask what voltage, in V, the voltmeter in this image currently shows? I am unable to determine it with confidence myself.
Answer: 28 V
